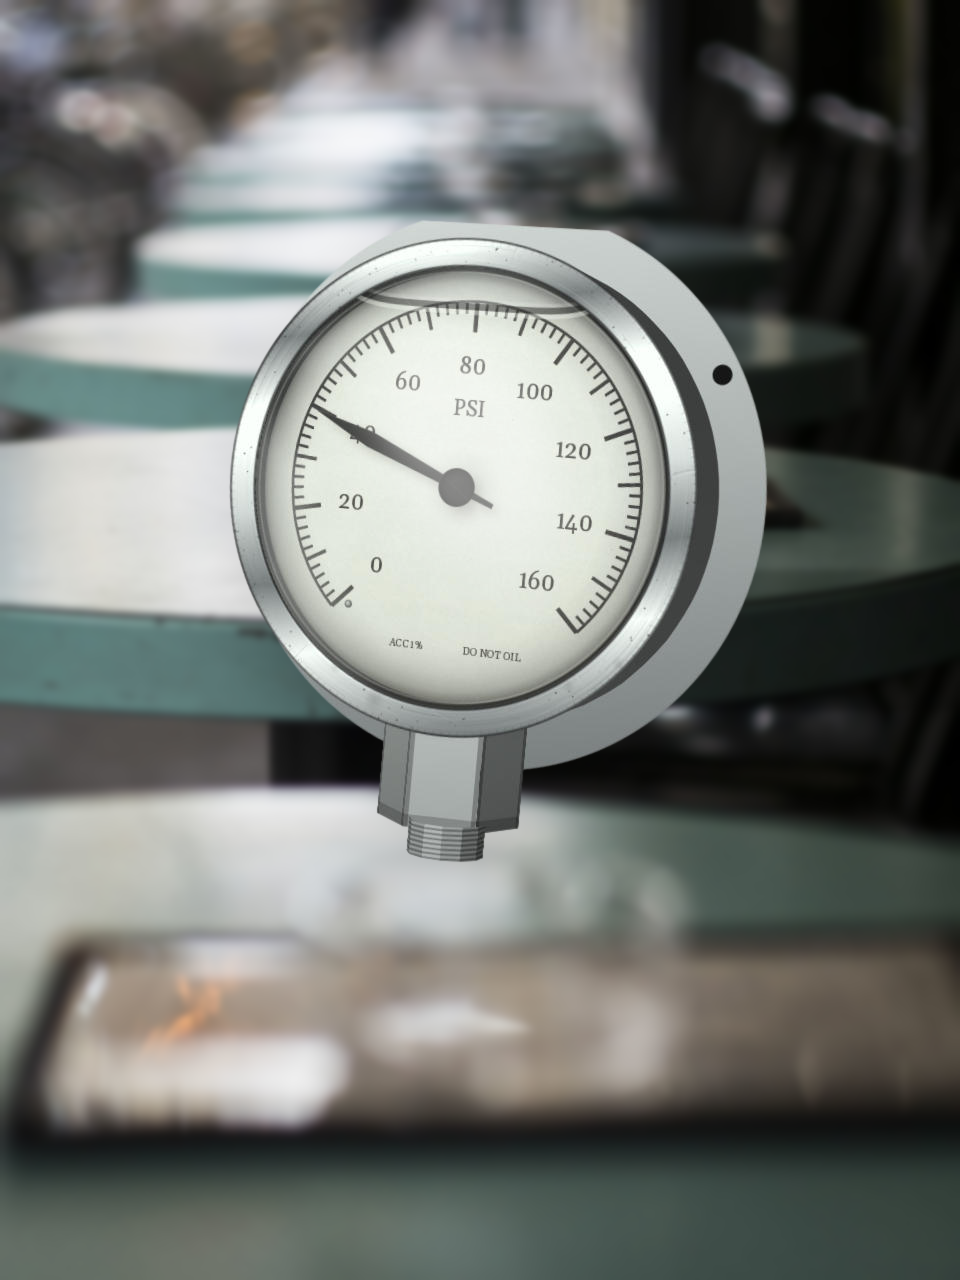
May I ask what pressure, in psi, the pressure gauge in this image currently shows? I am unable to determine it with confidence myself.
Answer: 40 psi
